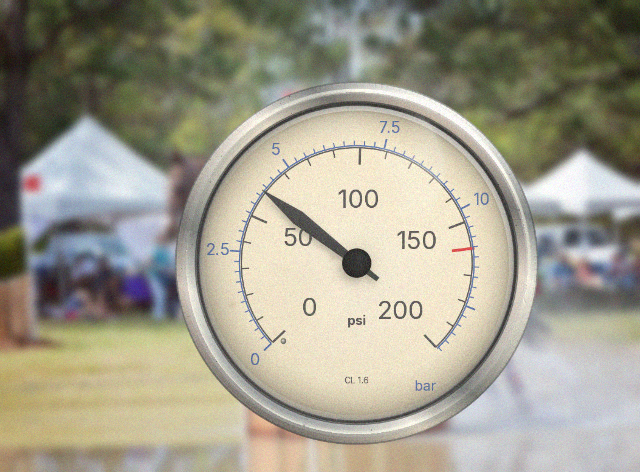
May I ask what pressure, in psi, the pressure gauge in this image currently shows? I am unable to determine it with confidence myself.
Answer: 60 psi
